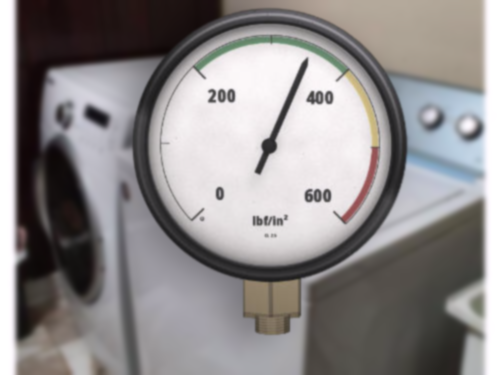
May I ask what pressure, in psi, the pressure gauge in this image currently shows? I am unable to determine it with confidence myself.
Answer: 350 psi
